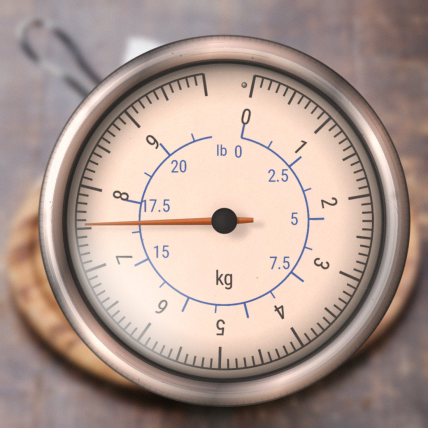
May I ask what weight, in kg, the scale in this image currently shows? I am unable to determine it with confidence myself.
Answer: 7.55 kg
